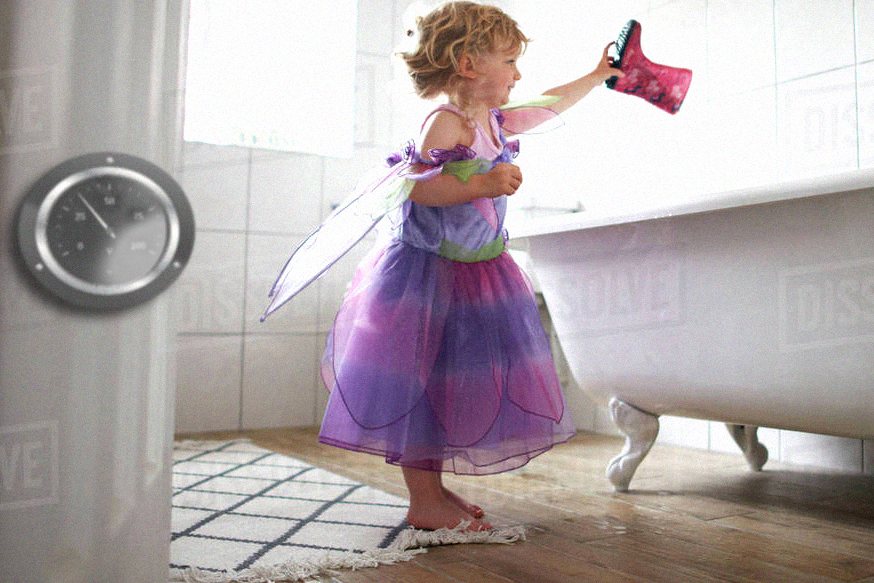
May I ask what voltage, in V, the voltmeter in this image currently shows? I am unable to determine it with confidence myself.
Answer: 35 V
